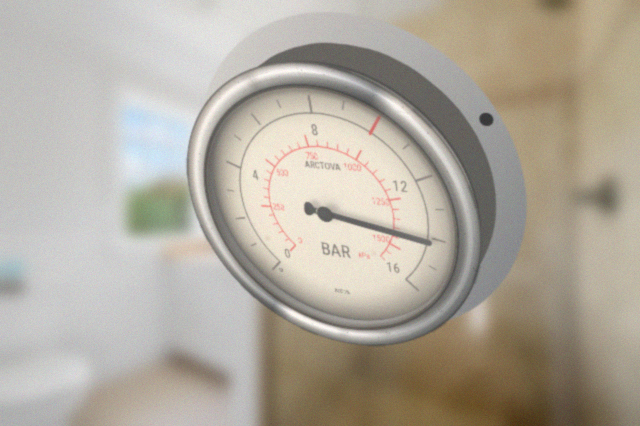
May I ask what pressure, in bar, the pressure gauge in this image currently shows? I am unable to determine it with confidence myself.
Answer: 14 bar
